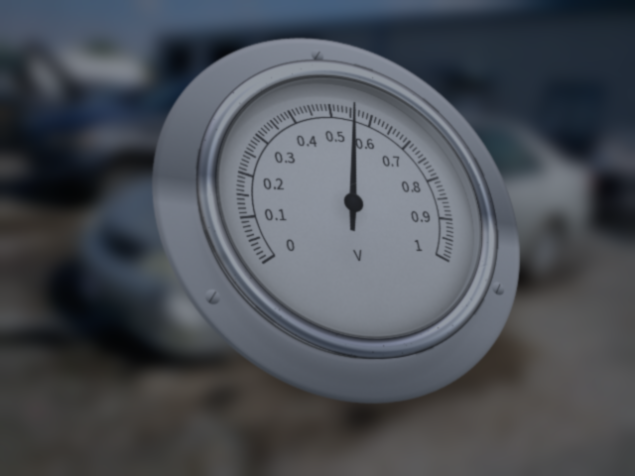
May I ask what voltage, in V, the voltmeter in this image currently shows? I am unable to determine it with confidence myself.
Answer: 0.55 V
